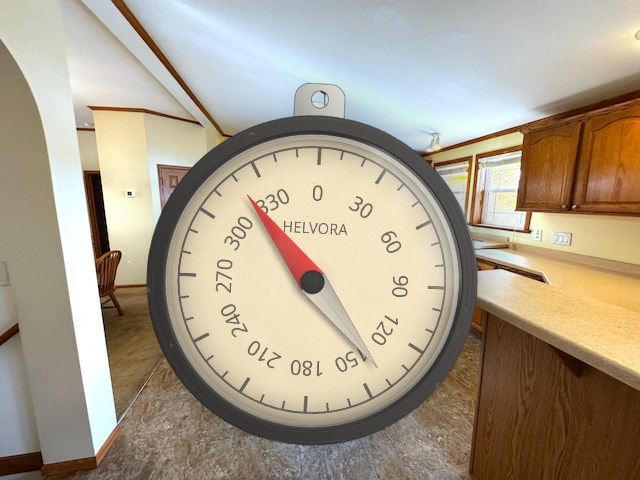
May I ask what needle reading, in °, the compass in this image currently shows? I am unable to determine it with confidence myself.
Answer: 320 °
